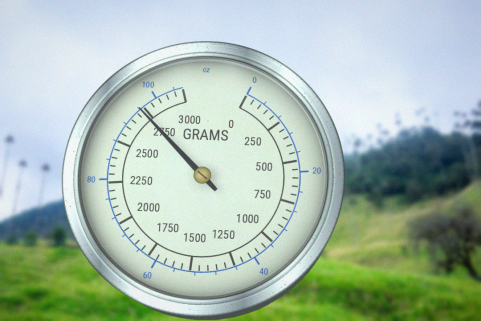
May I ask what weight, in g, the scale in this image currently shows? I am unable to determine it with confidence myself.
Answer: 2725 g
